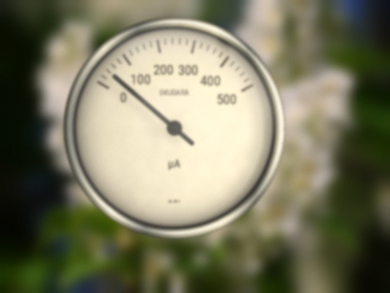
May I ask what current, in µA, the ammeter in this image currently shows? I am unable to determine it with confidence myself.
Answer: 40 µA
